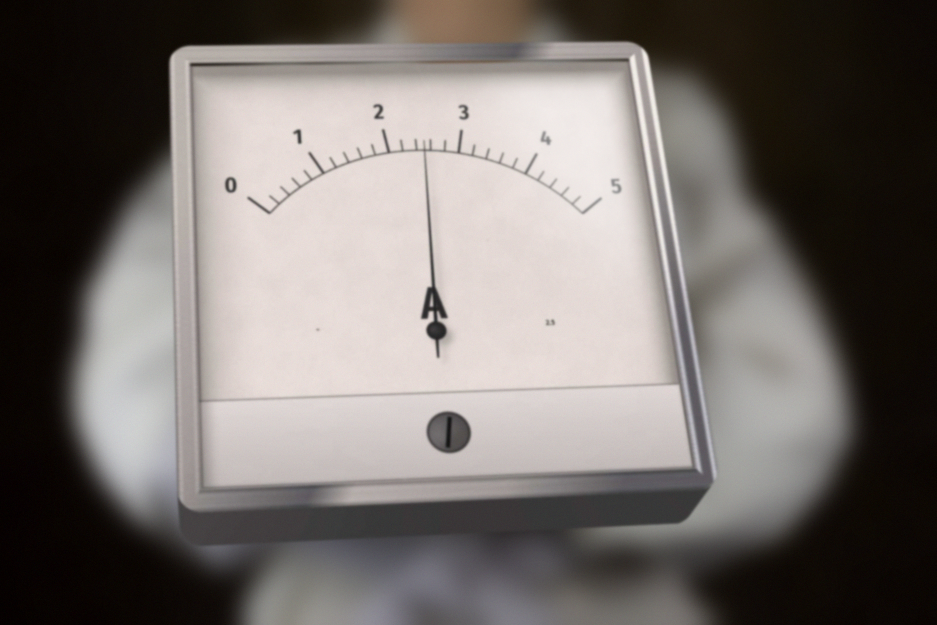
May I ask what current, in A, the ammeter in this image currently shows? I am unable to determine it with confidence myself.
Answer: 2.5 A
